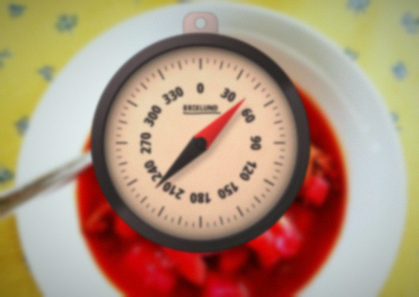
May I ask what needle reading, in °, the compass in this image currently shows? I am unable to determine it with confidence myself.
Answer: 45 °
